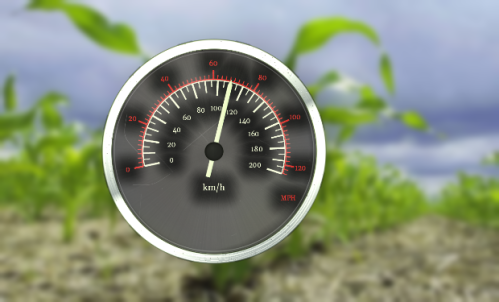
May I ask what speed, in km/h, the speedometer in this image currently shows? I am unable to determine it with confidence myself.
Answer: 110 km/h
